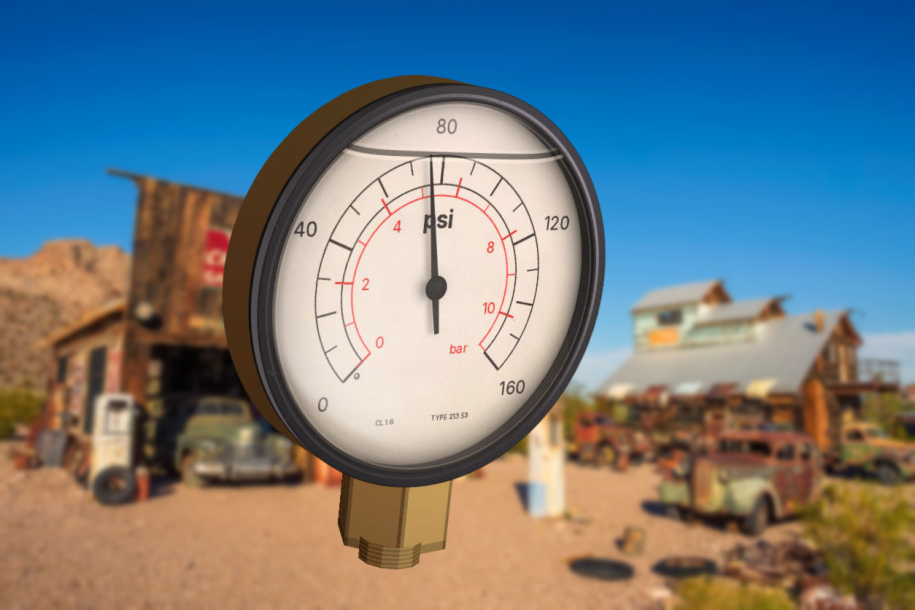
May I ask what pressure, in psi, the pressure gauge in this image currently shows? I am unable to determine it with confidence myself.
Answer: 75 psi
